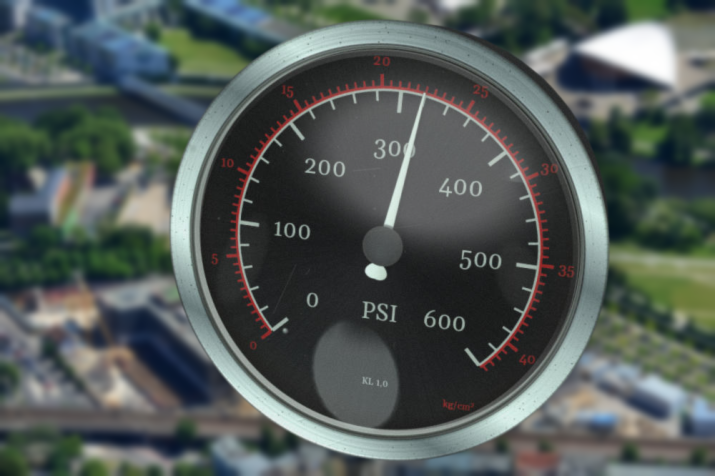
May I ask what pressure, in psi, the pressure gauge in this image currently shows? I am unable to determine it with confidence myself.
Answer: 320 psi
